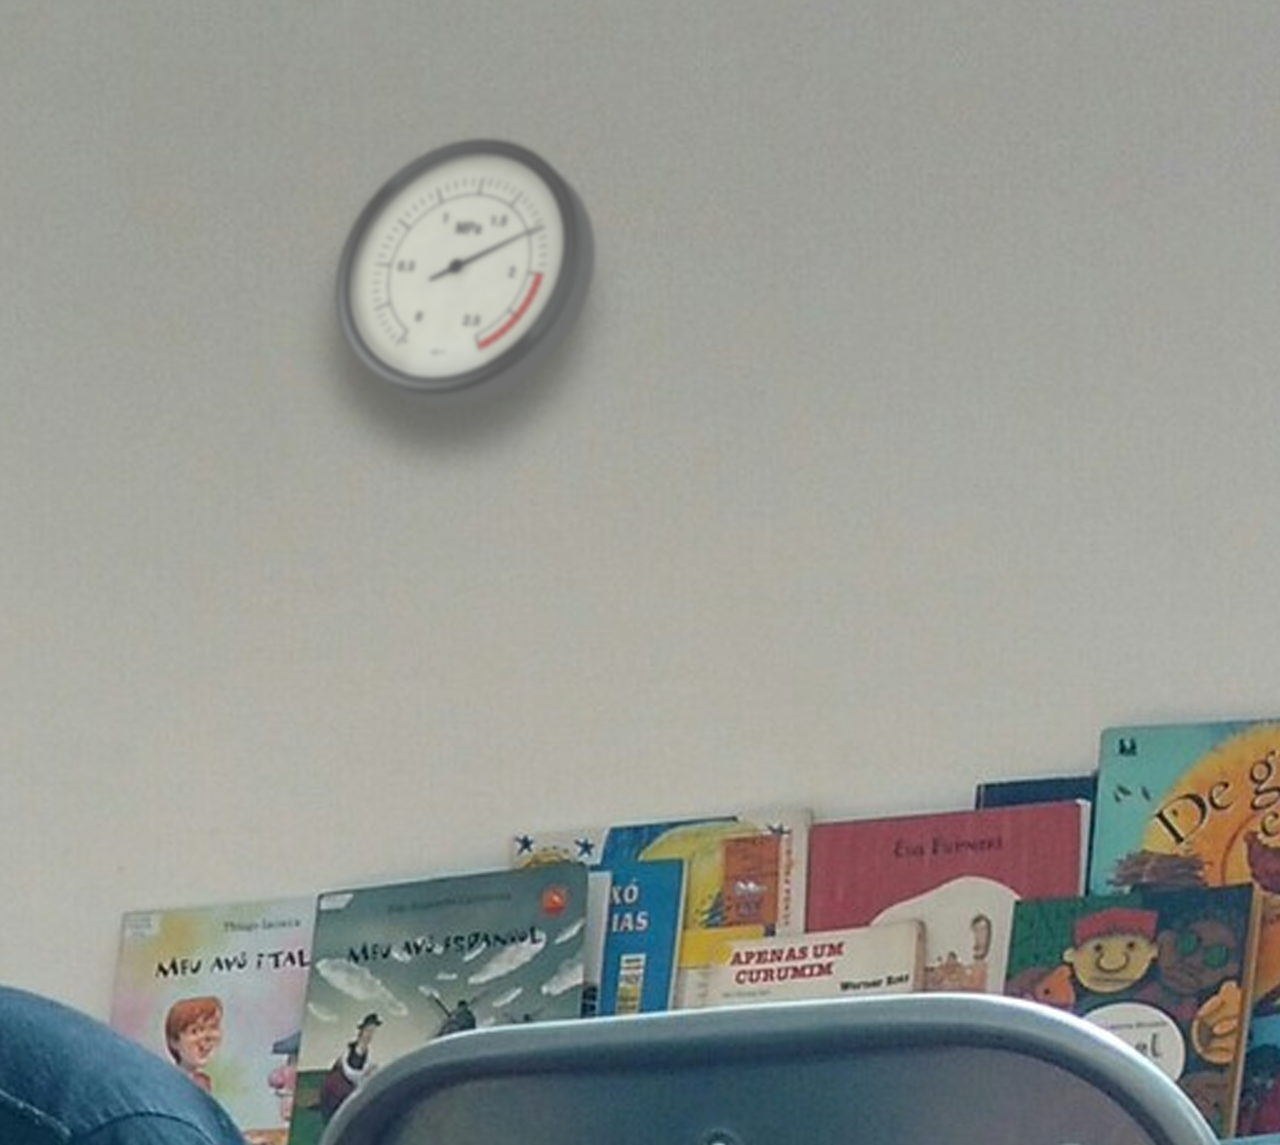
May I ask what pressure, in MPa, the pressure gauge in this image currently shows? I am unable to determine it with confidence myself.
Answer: 1.75 MPa
